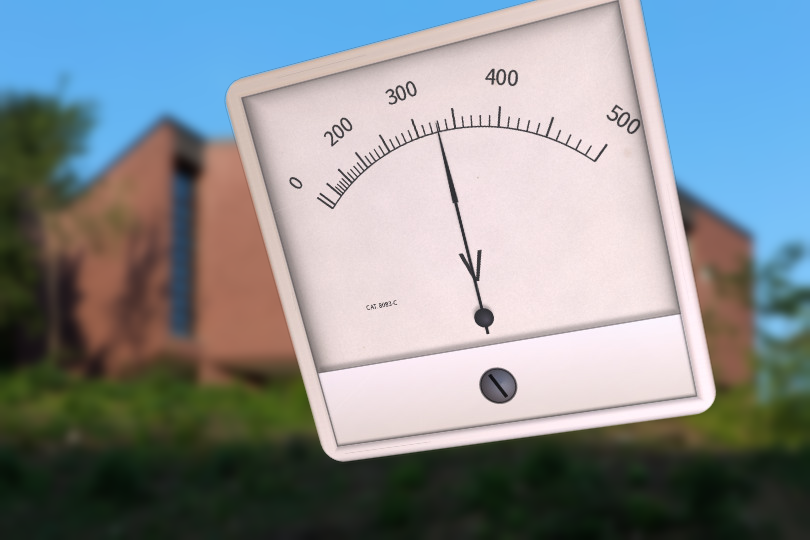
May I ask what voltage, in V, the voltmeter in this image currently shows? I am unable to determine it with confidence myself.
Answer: 330 V
